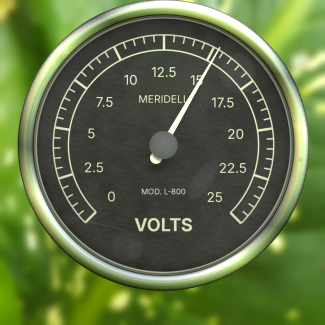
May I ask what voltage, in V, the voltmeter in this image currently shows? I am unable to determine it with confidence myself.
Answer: 15.25 V
